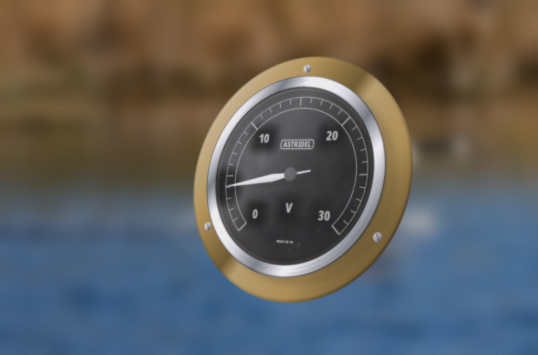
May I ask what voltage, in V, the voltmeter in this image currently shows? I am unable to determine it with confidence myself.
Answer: 4 V
